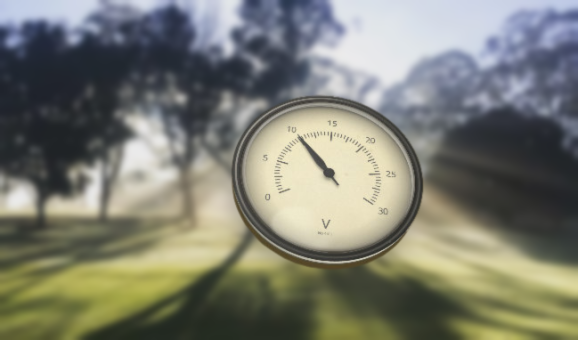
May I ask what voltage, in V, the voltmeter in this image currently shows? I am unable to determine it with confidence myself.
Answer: 10 V
